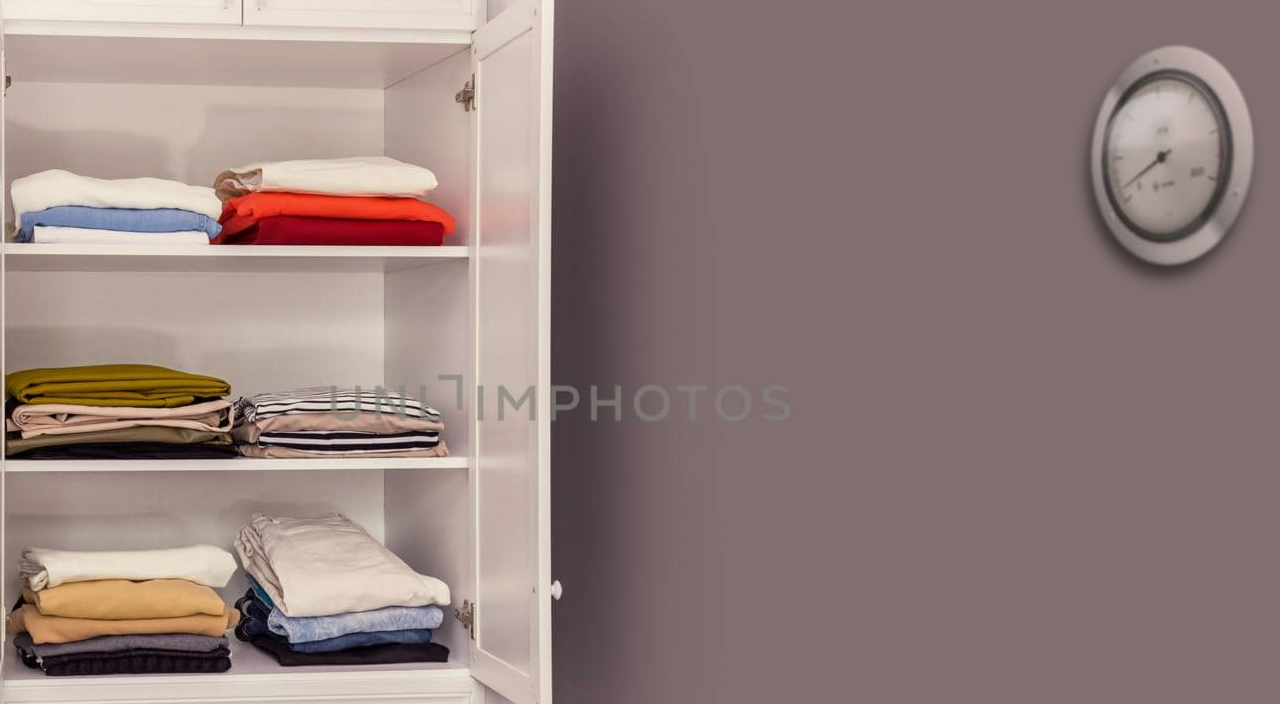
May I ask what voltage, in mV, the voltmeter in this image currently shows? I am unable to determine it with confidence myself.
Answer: 25 mV
